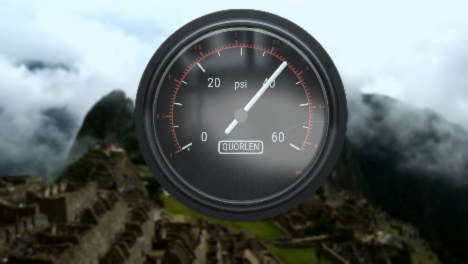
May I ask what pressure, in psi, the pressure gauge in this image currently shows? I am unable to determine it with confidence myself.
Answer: 40 psi
